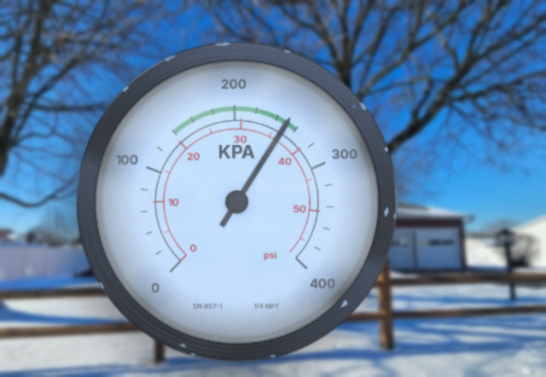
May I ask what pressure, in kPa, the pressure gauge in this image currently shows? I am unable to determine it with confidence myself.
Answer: 250 kPa
